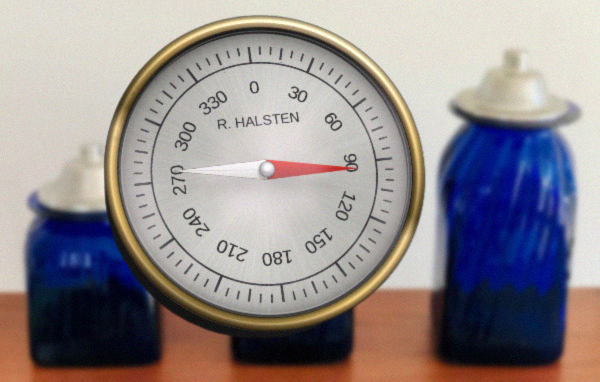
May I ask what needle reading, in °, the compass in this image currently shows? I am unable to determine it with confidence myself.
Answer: 95 °
